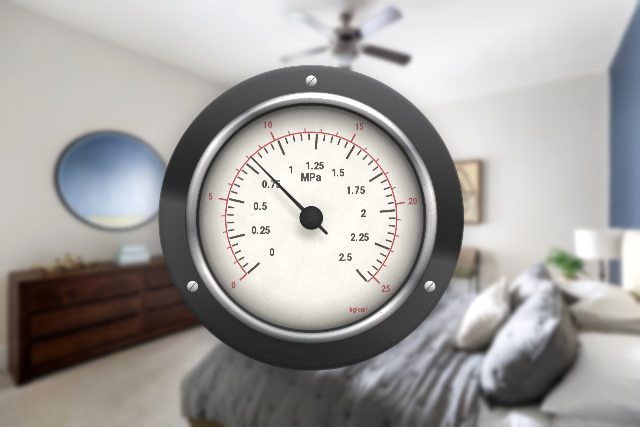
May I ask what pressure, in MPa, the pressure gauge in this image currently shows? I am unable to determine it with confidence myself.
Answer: 0.8 MPa
